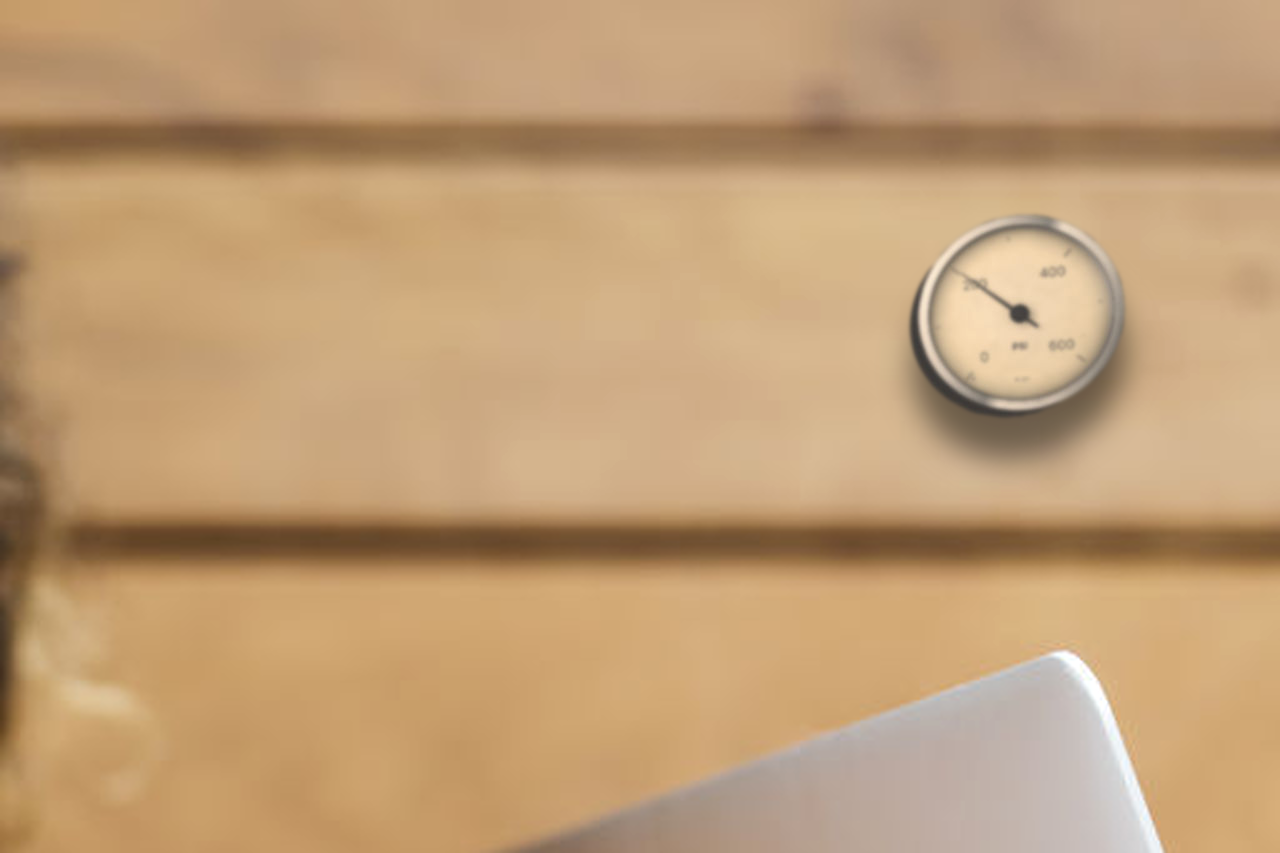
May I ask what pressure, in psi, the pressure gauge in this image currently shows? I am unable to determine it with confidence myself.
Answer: 200 psi
